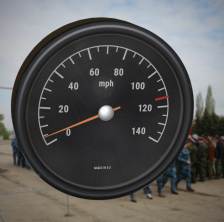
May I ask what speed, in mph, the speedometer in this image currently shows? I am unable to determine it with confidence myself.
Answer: 5 mph
